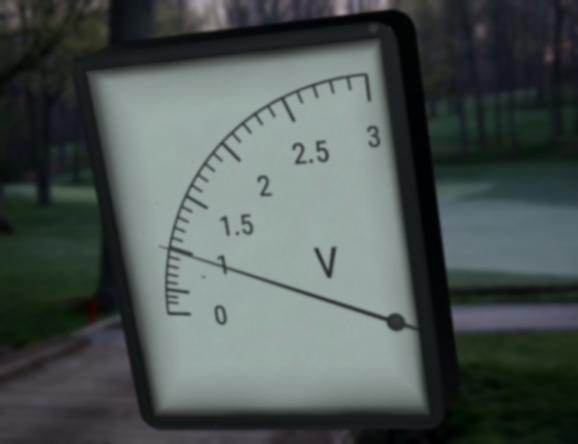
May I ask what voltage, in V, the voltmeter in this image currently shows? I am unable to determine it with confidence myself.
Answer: 1 V
